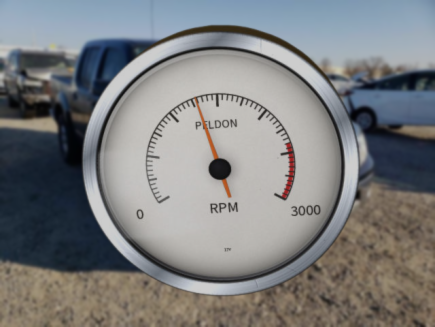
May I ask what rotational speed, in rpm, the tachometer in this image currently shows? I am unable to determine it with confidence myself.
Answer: 1300 rpm
